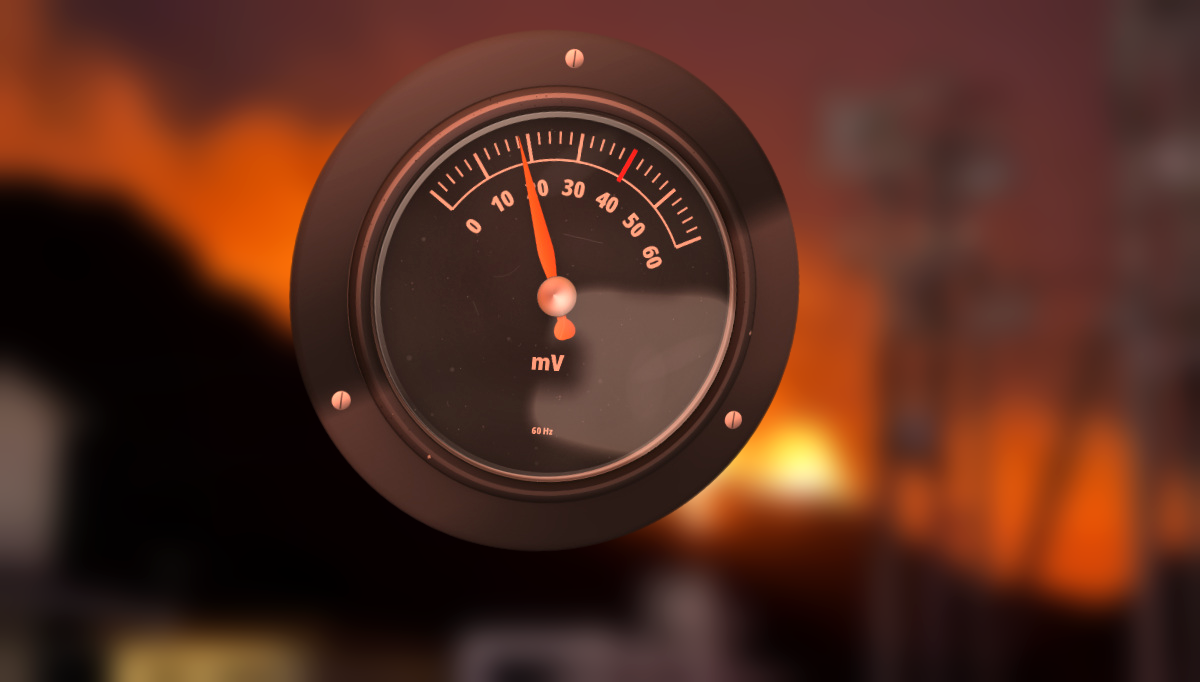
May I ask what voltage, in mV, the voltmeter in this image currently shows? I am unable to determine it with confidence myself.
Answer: 18 mV
